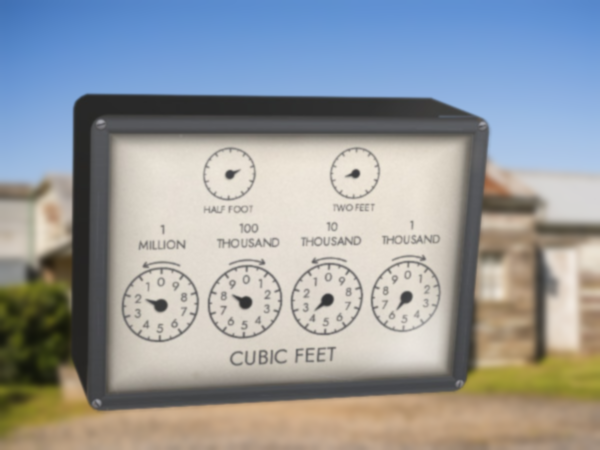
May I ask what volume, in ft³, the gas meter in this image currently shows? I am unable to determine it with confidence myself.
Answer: 183600 ft³
